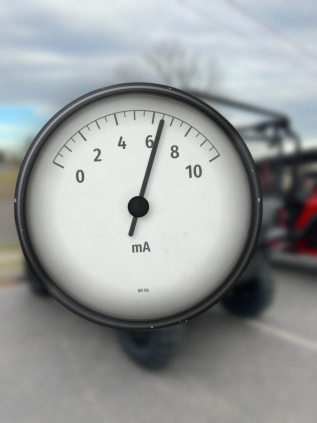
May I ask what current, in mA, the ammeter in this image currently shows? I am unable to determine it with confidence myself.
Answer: 6.5 mA
